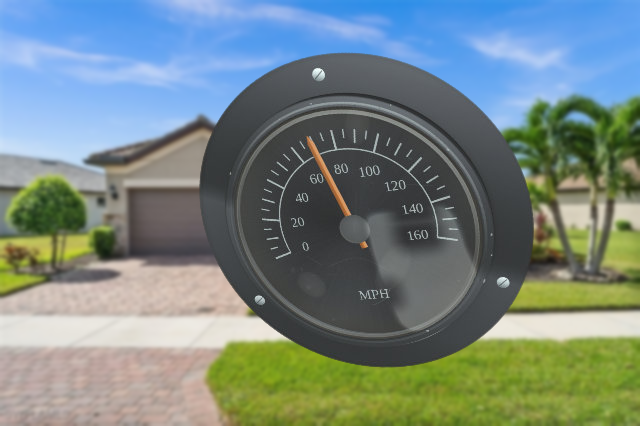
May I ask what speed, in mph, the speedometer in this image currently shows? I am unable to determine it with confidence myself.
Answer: 70 mph
